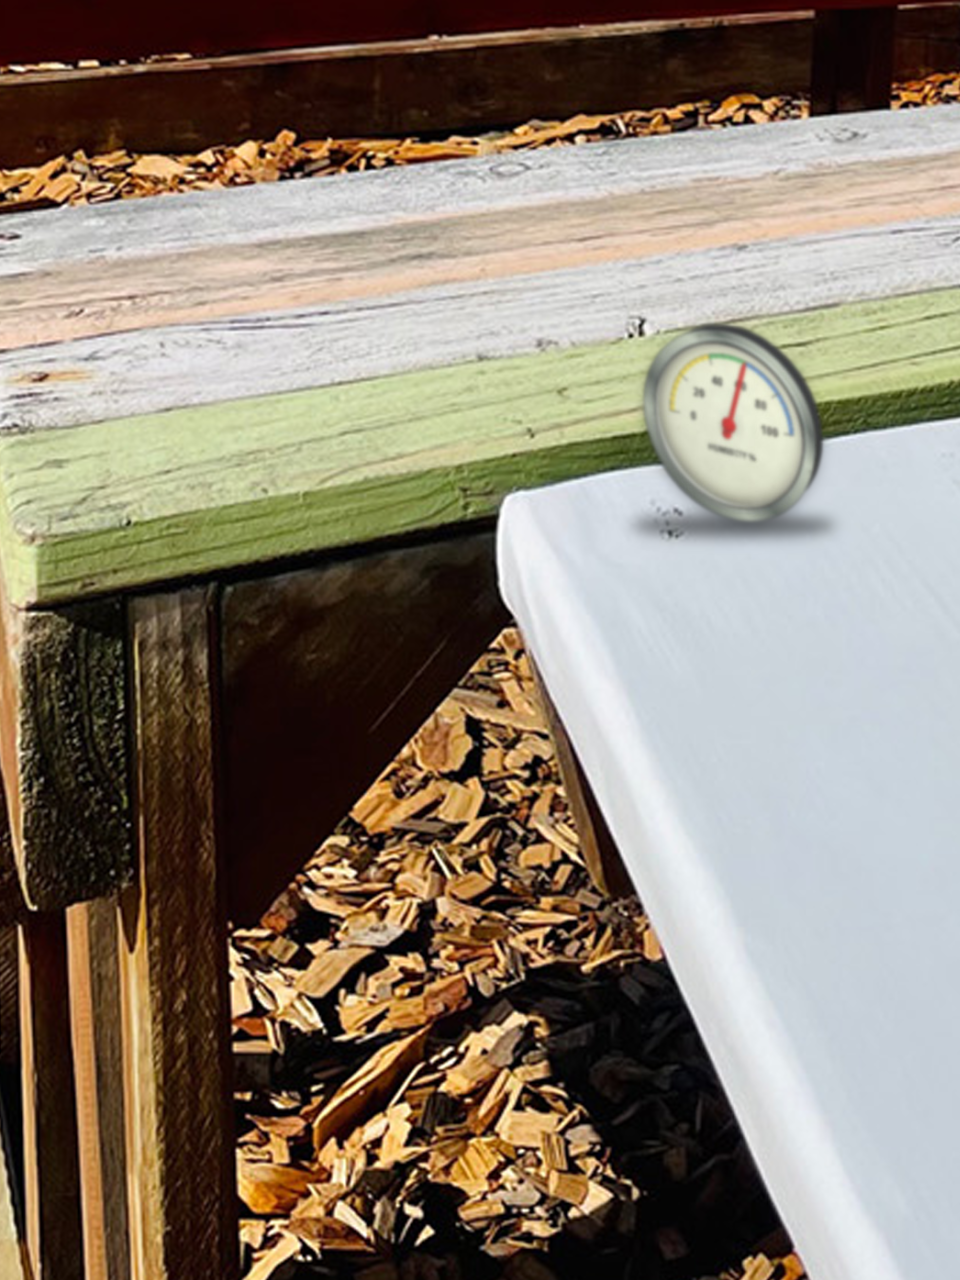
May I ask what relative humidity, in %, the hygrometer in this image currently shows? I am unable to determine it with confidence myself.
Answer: 60 %
